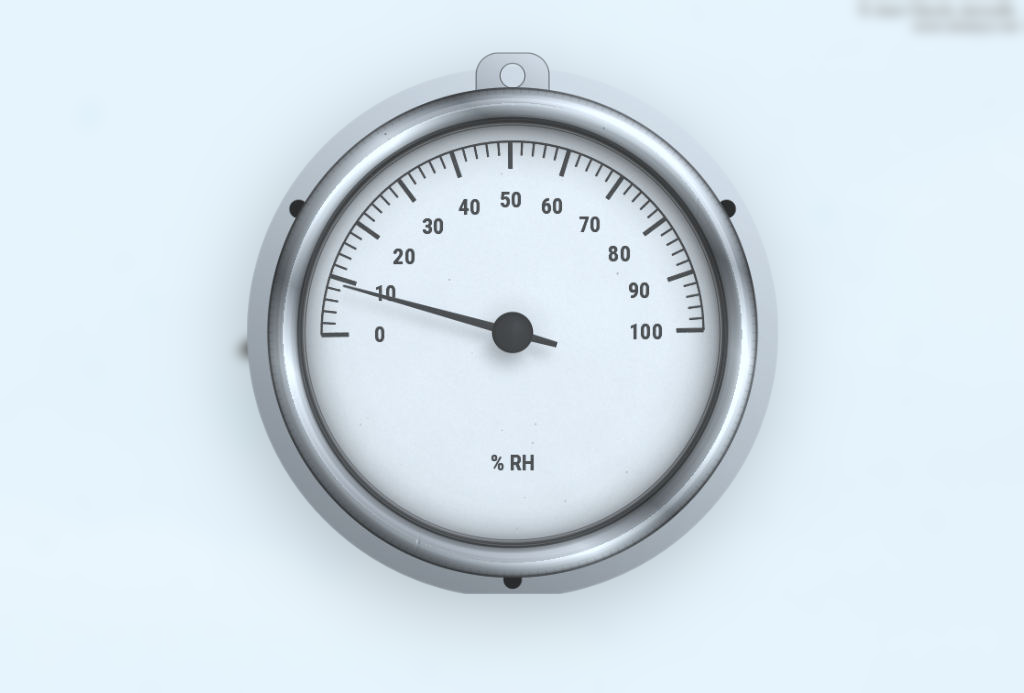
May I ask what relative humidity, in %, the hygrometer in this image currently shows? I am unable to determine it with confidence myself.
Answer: 9 %
